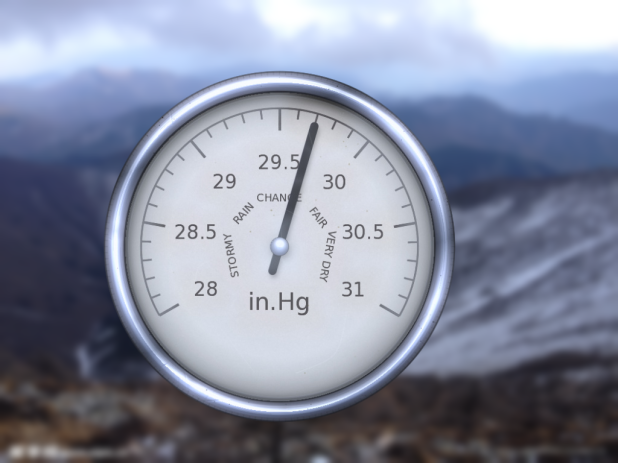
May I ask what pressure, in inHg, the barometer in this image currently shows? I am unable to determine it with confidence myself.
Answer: 29.7 inHg
